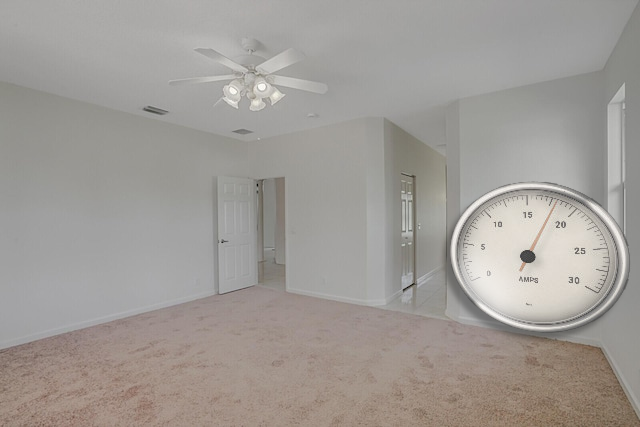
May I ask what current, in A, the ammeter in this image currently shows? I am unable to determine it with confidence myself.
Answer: 18 A
